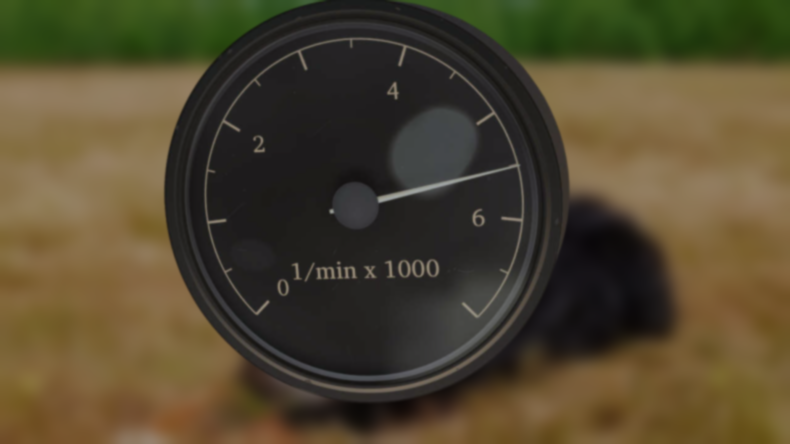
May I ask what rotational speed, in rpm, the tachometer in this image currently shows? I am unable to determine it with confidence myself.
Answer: 5500 rpm
